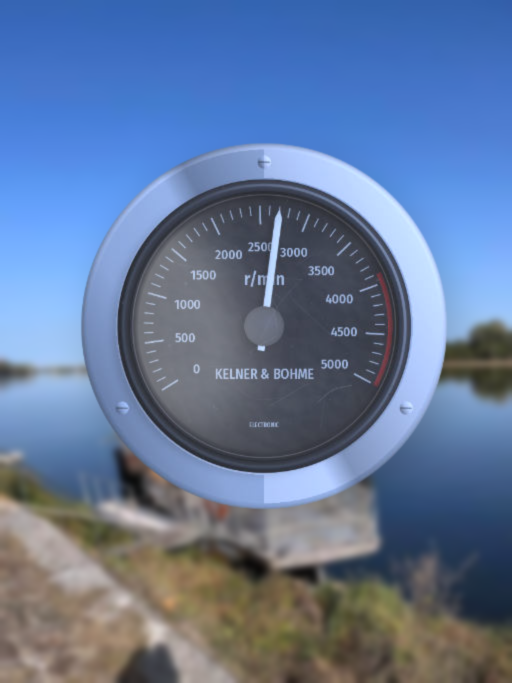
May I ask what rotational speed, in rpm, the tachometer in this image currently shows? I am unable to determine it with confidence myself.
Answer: 2700 rpm
